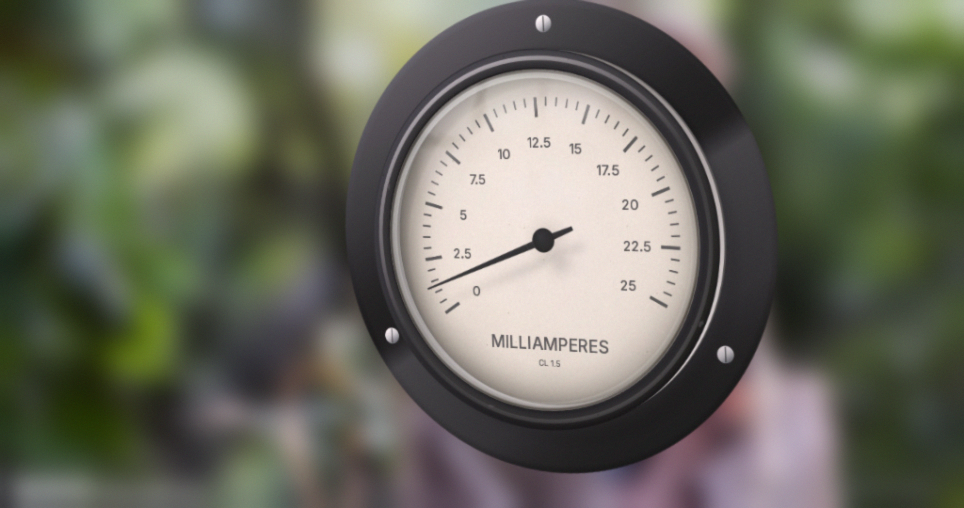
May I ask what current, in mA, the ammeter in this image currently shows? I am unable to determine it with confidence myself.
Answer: 1.25 mA
